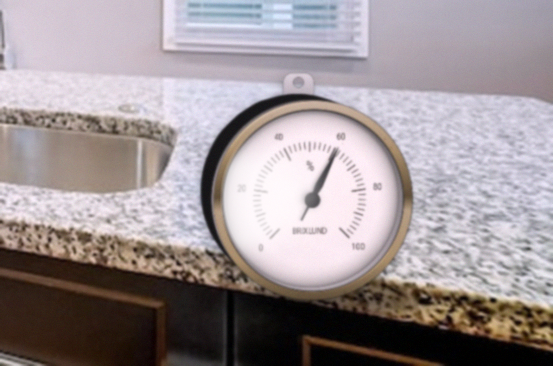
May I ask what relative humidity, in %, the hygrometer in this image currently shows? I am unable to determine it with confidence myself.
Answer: 60 %
